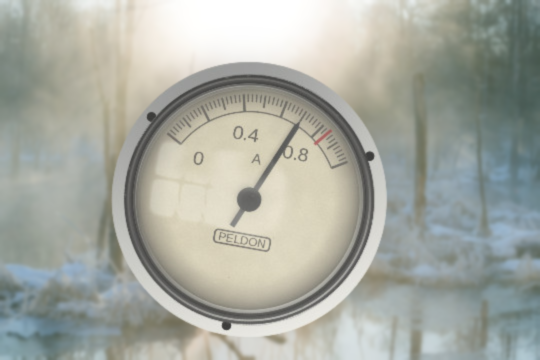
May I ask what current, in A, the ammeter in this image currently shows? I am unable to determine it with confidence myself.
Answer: 0.7 A
